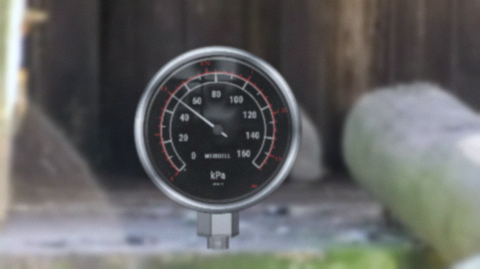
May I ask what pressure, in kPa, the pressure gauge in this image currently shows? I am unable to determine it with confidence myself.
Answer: 50 kPa
